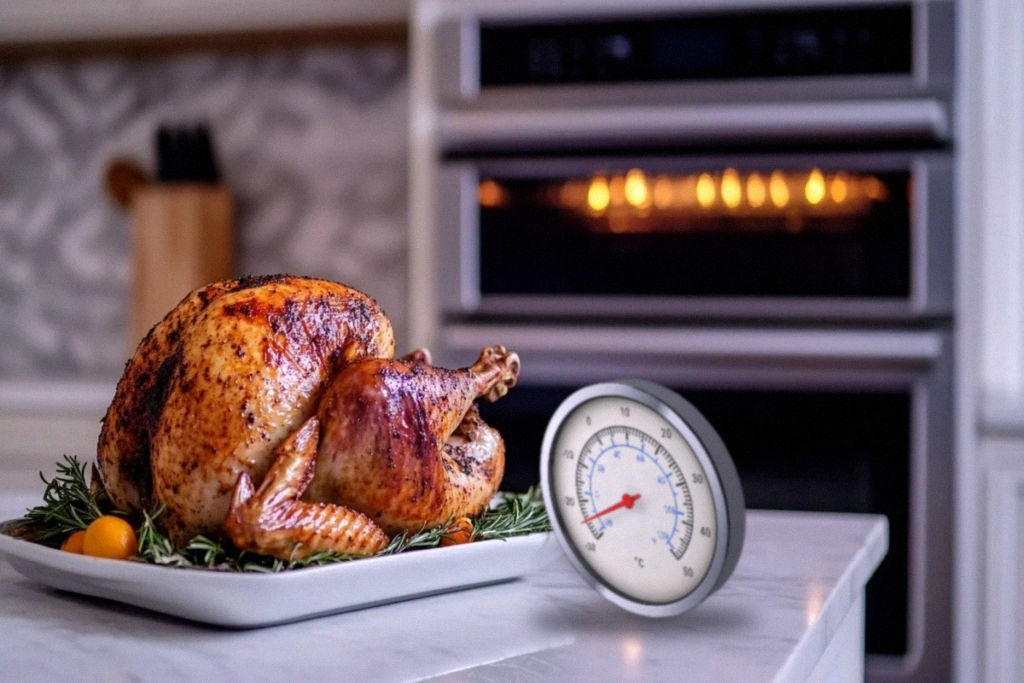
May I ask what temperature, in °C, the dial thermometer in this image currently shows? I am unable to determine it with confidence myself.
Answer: -25 °C
